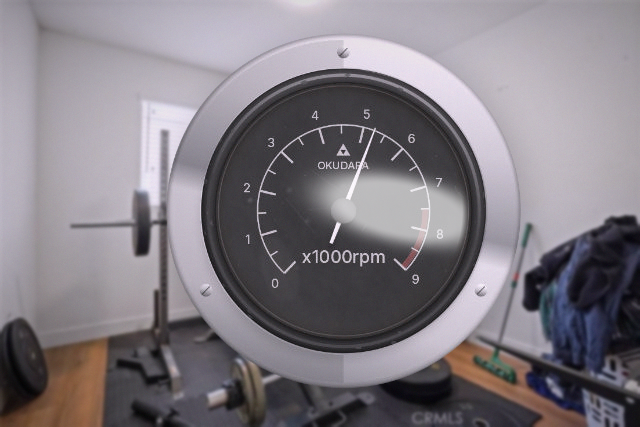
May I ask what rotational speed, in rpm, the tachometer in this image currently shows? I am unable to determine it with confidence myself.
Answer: 5250 rpm
